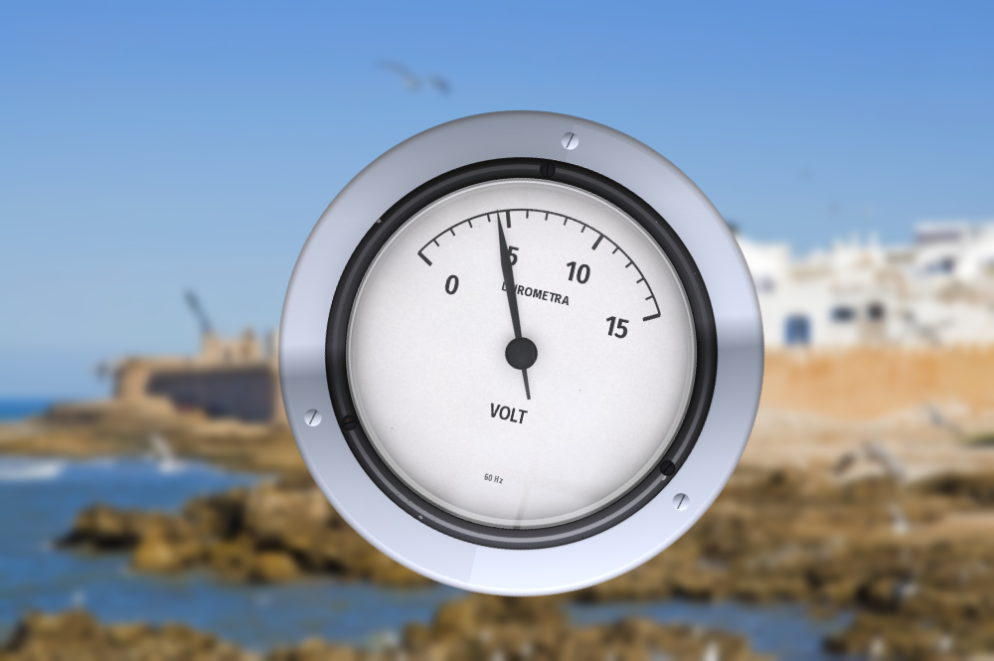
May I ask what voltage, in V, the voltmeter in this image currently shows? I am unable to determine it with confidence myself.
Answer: 4.5 V
